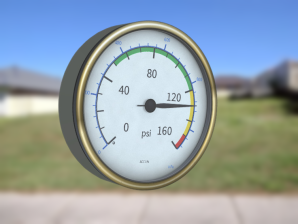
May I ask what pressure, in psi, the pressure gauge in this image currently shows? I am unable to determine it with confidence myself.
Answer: 130 psi
